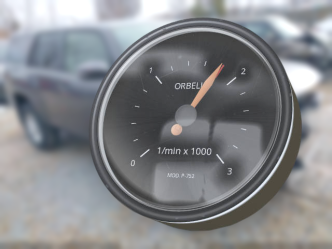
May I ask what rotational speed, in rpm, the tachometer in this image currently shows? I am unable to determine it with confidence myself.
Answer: 1800 rpm
